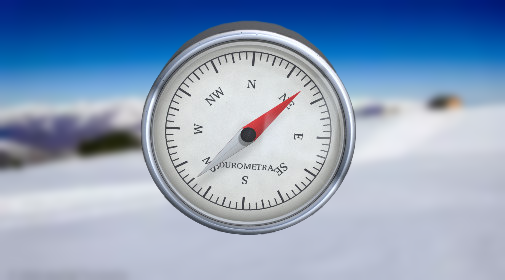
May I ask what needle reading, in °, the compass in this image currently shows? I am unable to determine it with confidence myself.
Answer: 45 °
